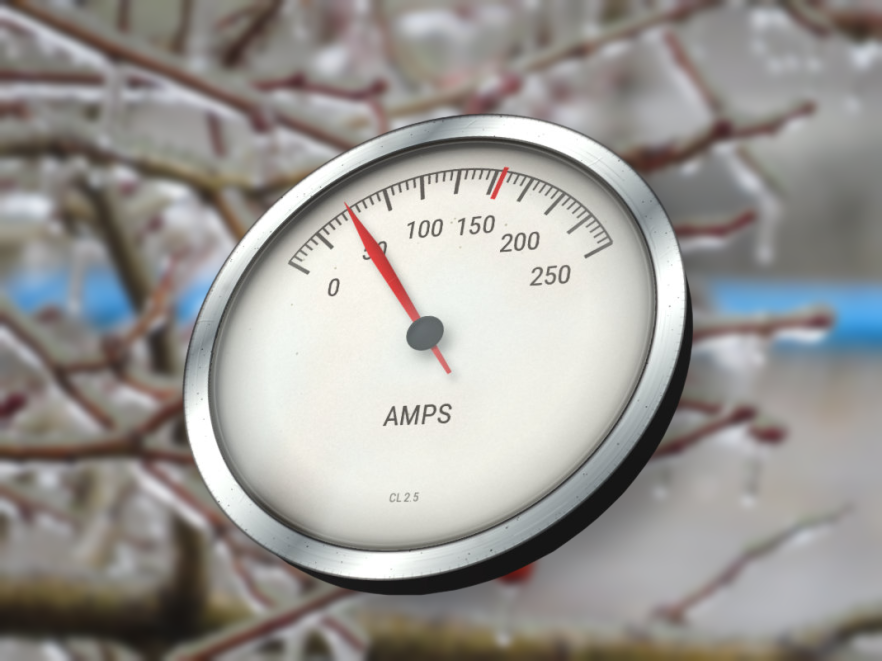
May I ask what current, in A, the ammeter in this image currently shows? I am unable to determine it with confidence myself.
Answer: 50 A
